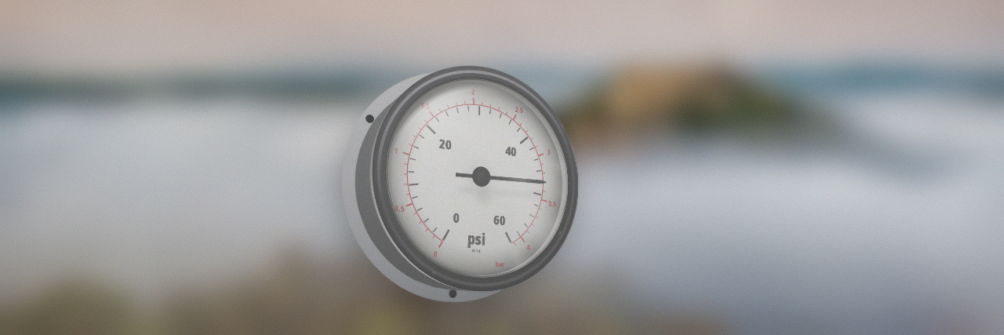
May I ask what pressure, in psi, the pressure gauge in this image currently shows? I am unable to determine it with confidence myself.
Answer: 48 psi
